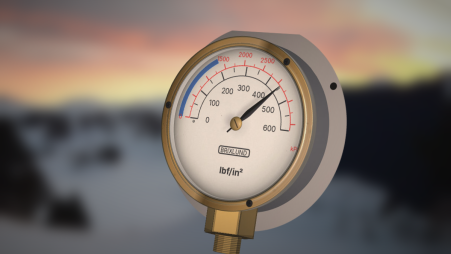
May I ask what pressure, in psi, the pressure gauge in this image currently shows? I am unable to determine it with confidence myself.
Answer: 450 psi
